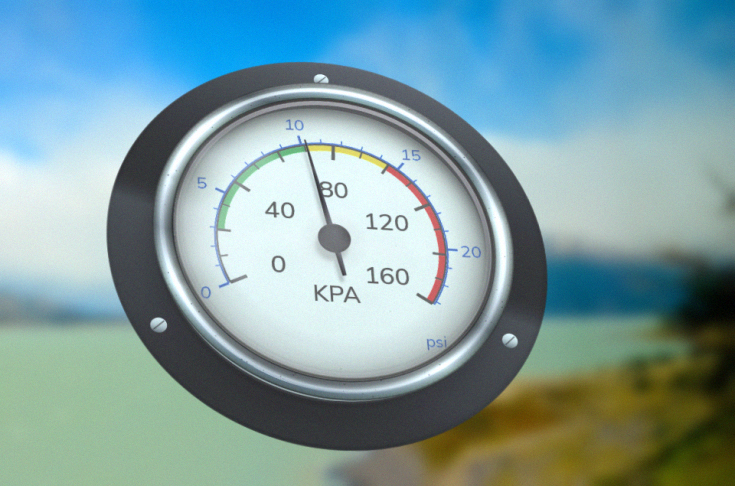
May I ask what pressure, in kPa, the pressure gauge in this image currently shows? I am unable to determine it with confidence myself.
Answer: 70 kPa
